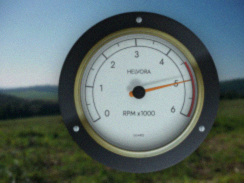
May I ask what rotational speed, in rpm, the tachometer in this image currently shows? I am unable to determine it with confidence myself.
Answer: 5000 rpm
